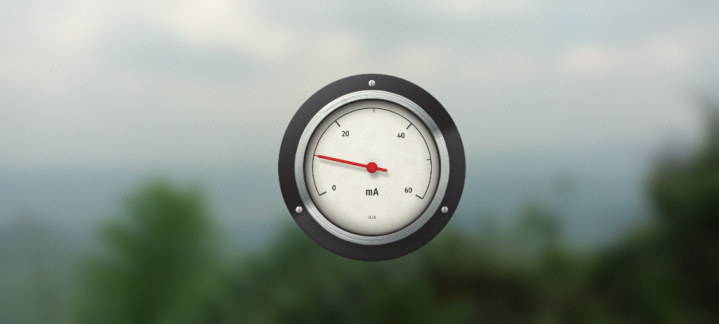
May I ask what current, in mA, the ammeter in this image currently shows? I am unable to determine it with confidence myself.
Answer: 10 mA
